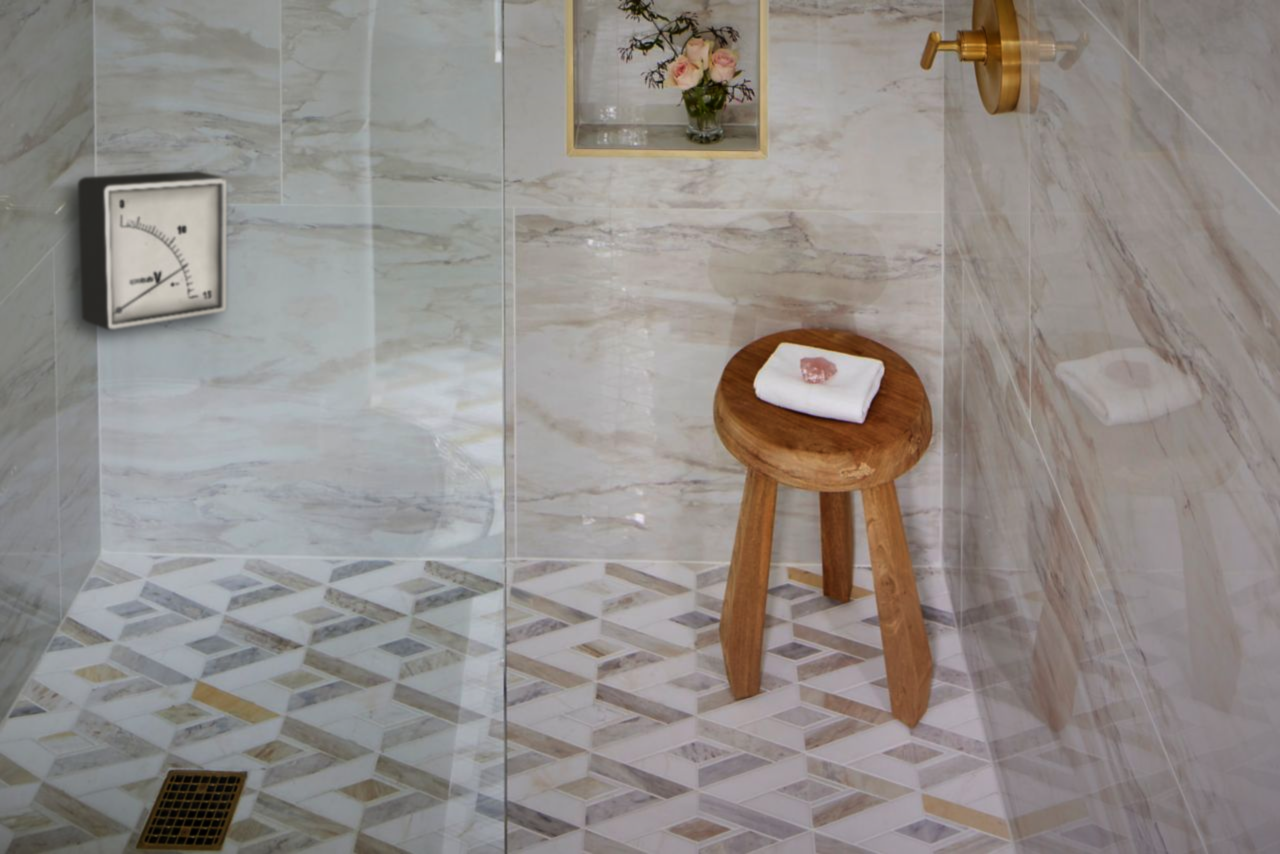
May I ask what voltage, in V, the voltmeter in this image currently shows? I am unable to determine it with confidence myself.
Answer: 12.5 V
